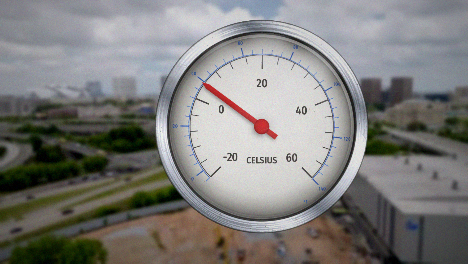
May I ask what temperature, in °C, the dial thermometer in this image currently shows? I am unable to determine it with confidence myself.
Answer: 4 °C
